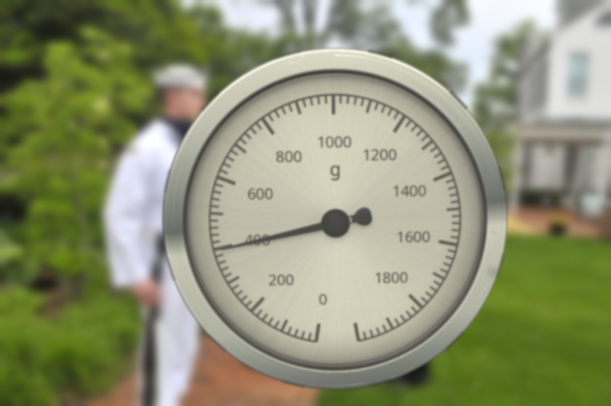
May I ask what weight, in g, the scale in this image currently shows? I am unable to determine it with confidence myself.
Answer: 400 g
